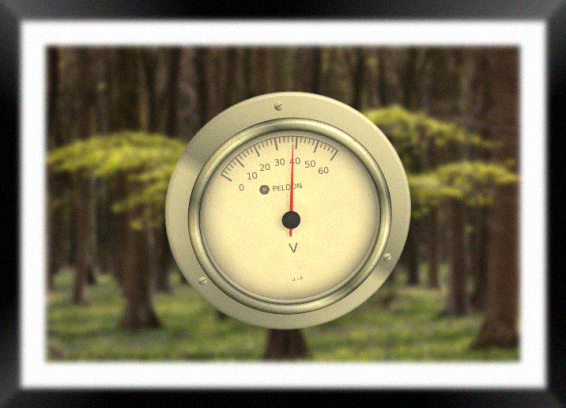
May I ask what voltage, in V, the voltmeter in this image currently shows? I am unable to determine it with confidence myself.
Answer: 38 V
